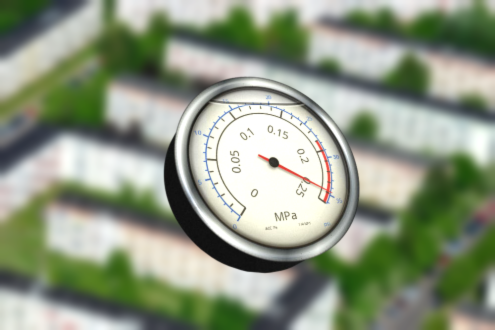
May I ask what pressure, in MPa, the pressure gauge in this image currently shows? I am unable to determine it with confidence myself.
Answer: 0.24 MPa
